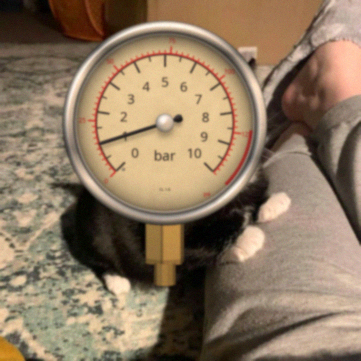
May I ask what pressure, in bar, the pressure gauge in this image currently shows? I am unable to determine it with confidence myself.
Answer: 1 bar
